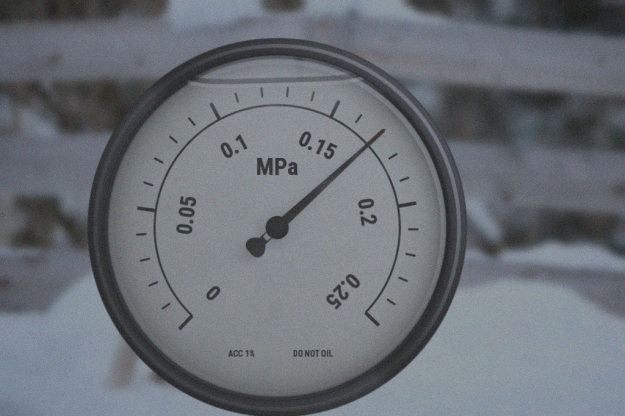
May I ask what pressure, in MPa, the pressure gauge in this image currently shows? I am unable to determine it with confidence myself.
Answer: 0.17 MPa
